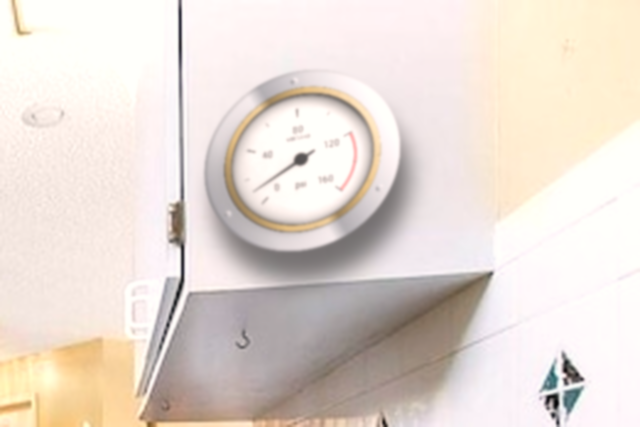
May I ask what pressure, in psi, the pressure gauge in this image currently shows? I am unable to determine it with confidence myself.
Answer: 10 psi
